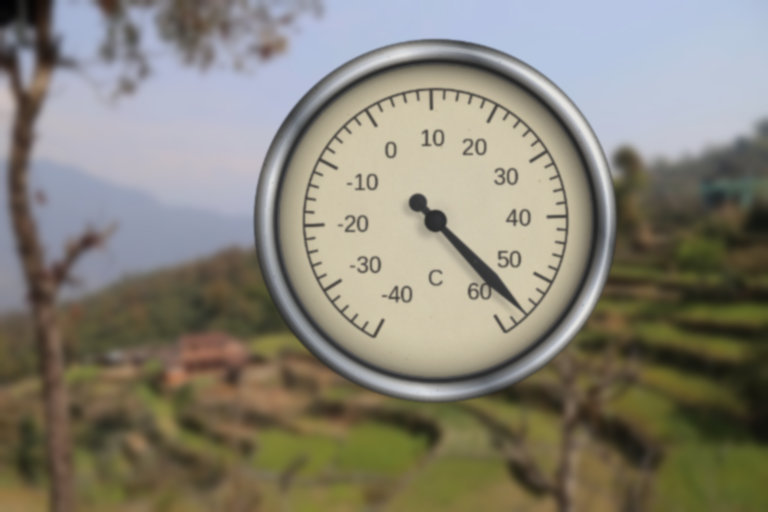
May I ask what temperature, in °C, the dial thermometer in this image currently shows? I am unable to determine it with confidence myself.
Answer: 56 °C
